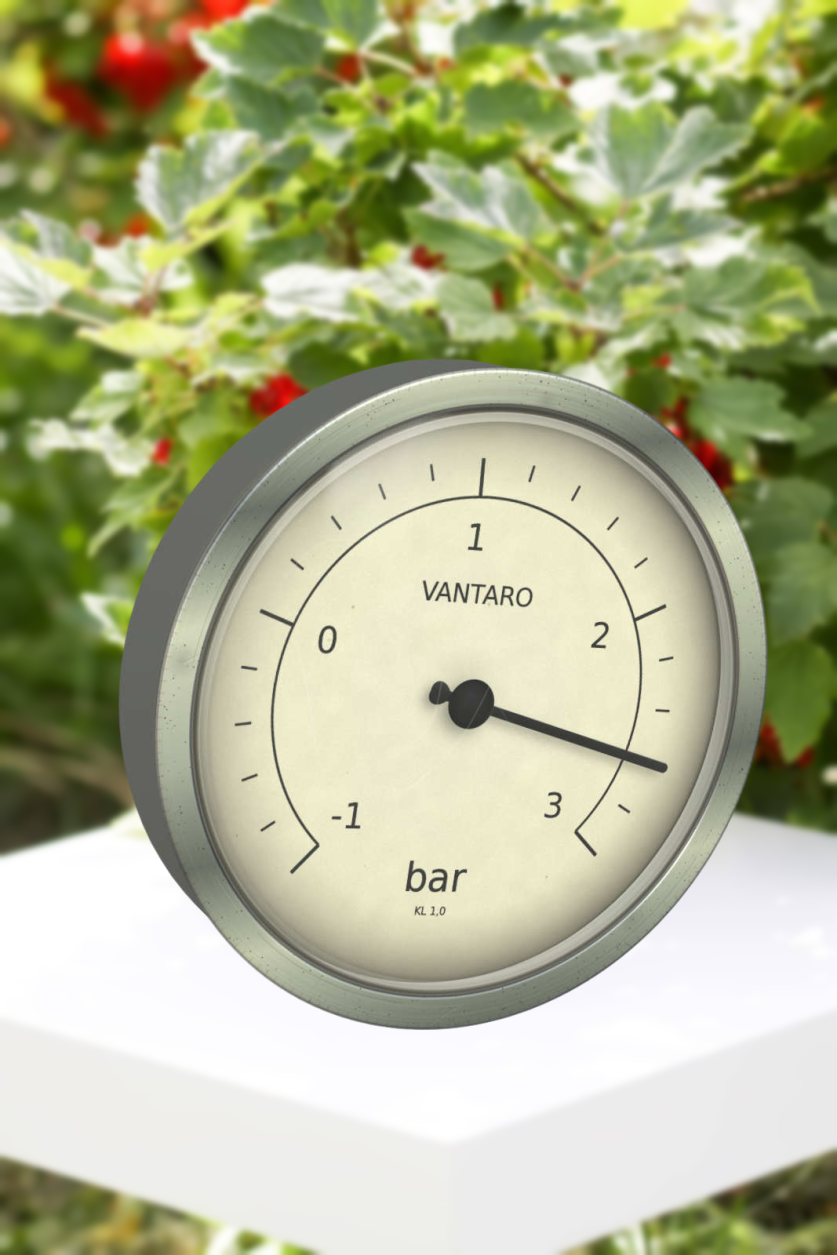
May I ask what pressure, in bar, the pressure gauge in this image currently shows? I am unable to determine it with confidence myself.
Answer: 2.6 bar
